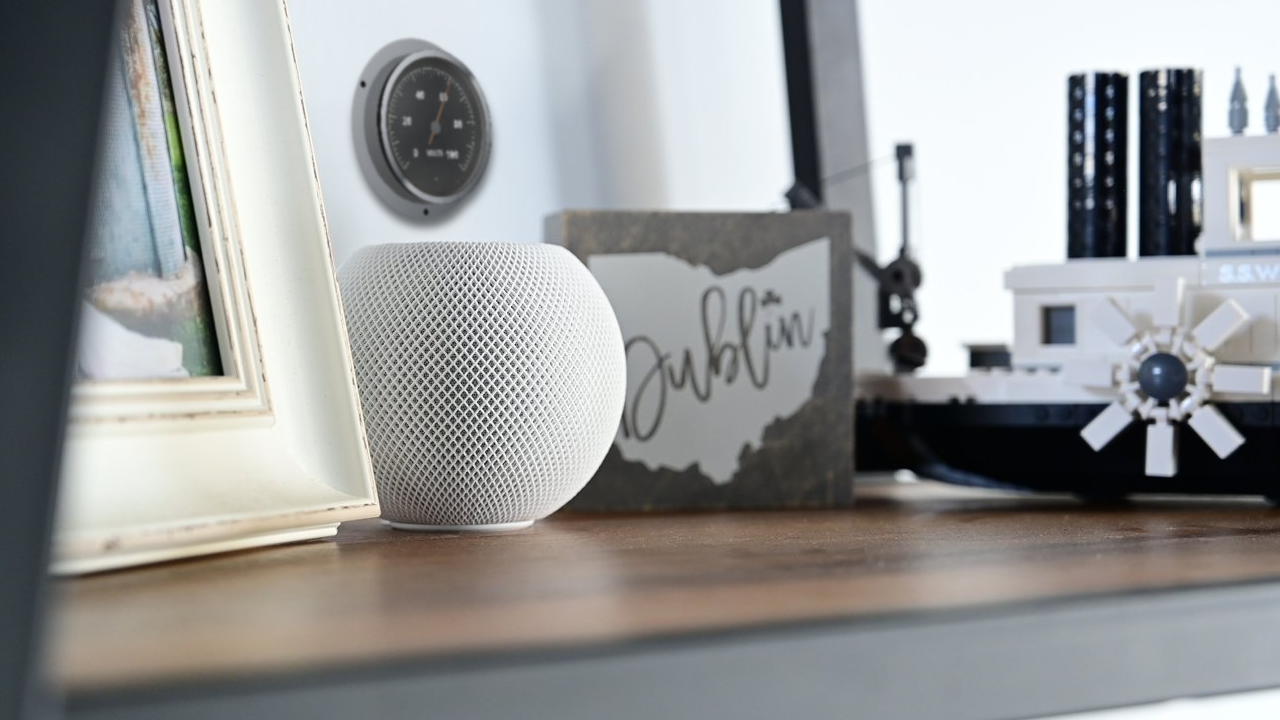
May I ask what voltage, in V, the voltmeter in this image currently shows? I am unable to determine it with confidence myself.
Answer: 60 V
